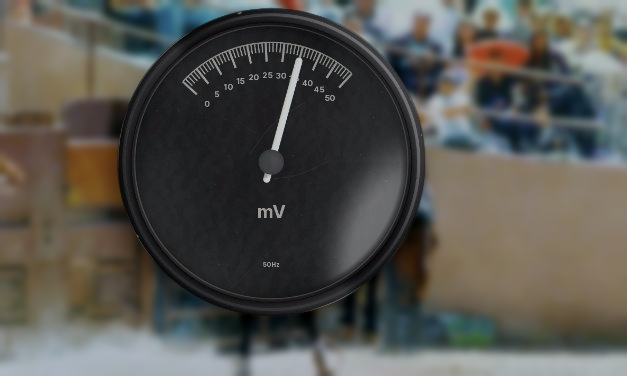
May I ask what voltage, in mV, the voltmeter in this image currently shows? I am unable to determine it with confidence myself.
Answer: 35 mV
